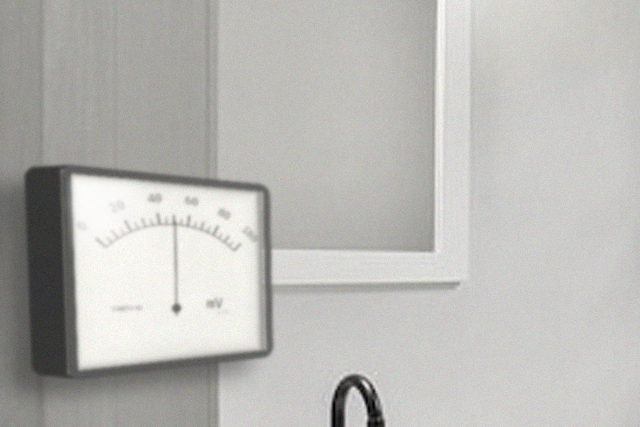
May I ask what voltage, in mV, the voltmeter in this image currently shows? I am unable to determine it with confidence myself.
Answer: 50 mV
